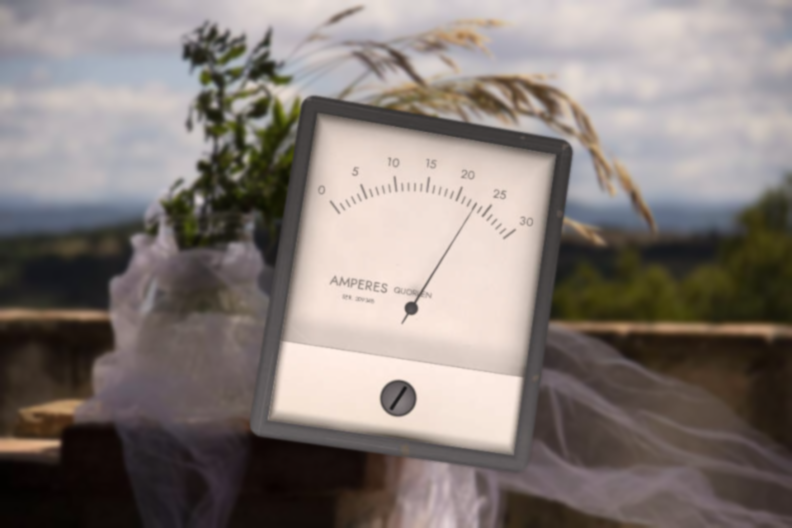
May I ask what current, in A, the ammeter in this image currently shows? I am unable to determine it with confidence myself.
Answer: 23 A
